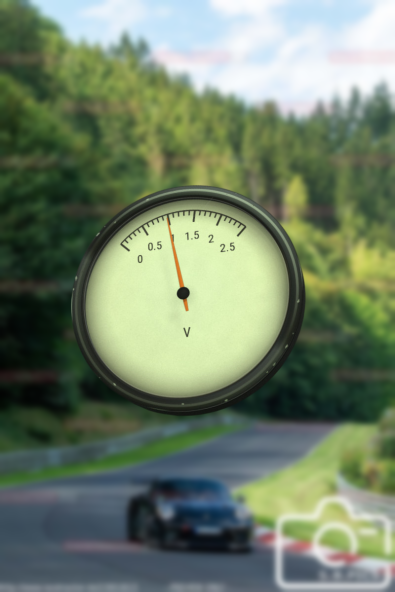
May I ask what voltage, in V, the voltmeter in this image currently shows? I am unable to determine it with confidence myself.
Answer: 1 V
